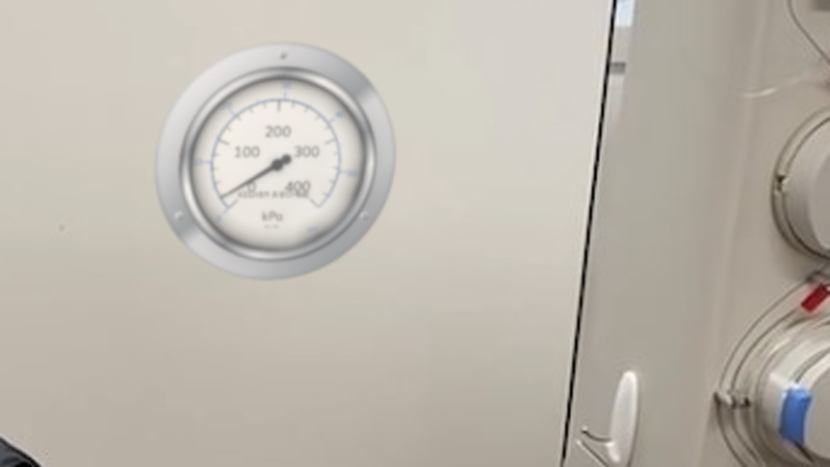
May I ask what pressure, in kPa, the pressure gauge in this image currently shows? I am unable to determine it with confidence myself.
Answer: 20 kPa
